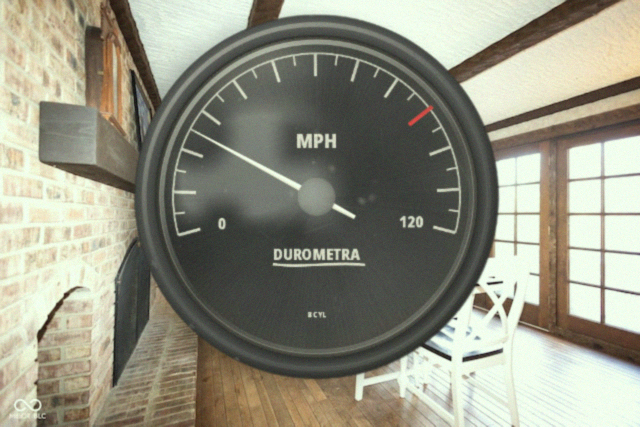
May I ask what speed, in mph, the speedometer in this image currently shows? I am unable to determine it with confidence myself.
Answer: 25 mph
